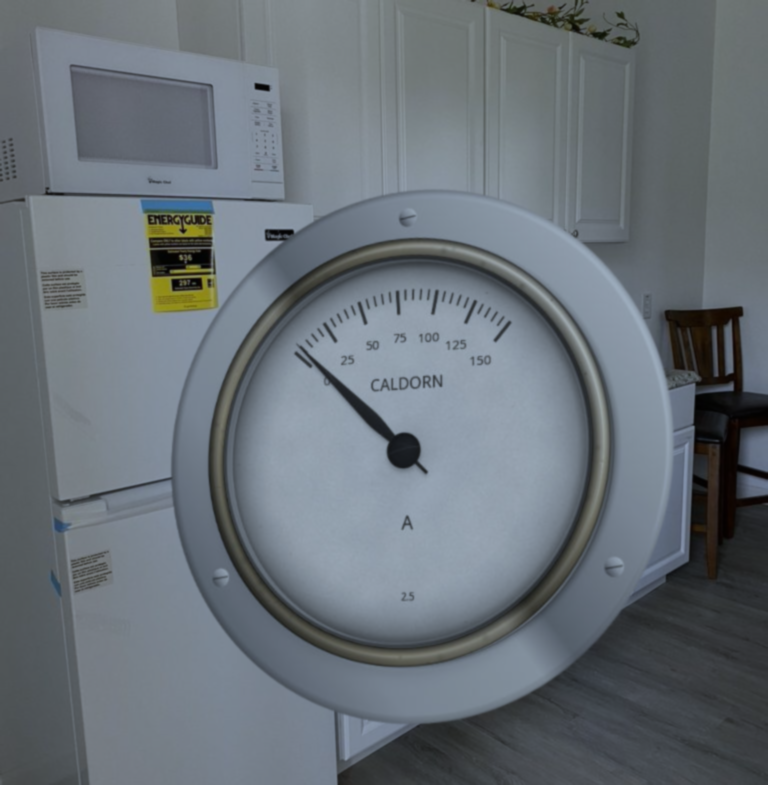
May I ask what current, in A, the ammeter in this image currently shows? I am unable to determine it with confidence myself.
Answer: 5 A
